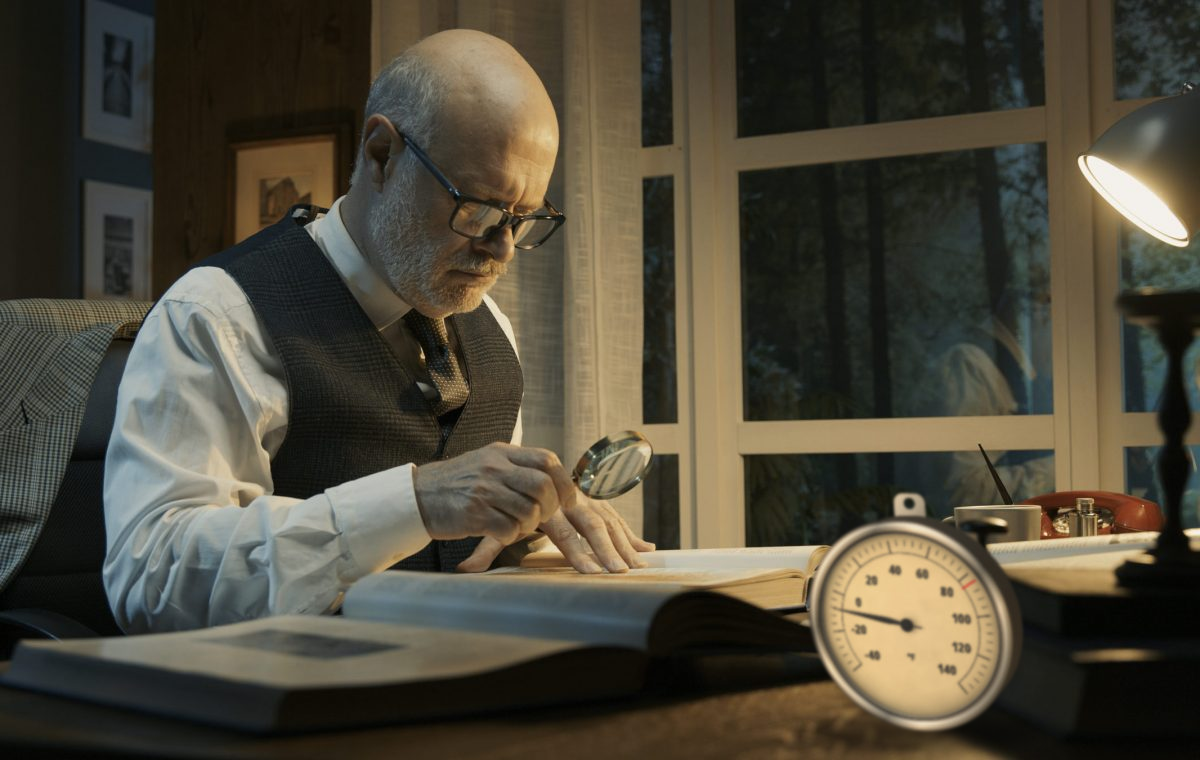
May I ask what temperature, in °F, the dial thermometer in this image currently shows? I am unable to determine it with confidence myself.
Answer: -8 °F
